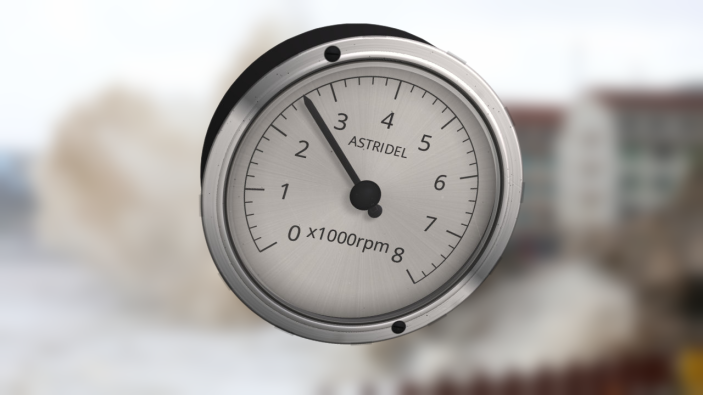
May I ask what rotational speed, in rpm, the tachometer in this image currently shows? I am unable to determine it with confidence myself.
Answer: 2600 rpm
